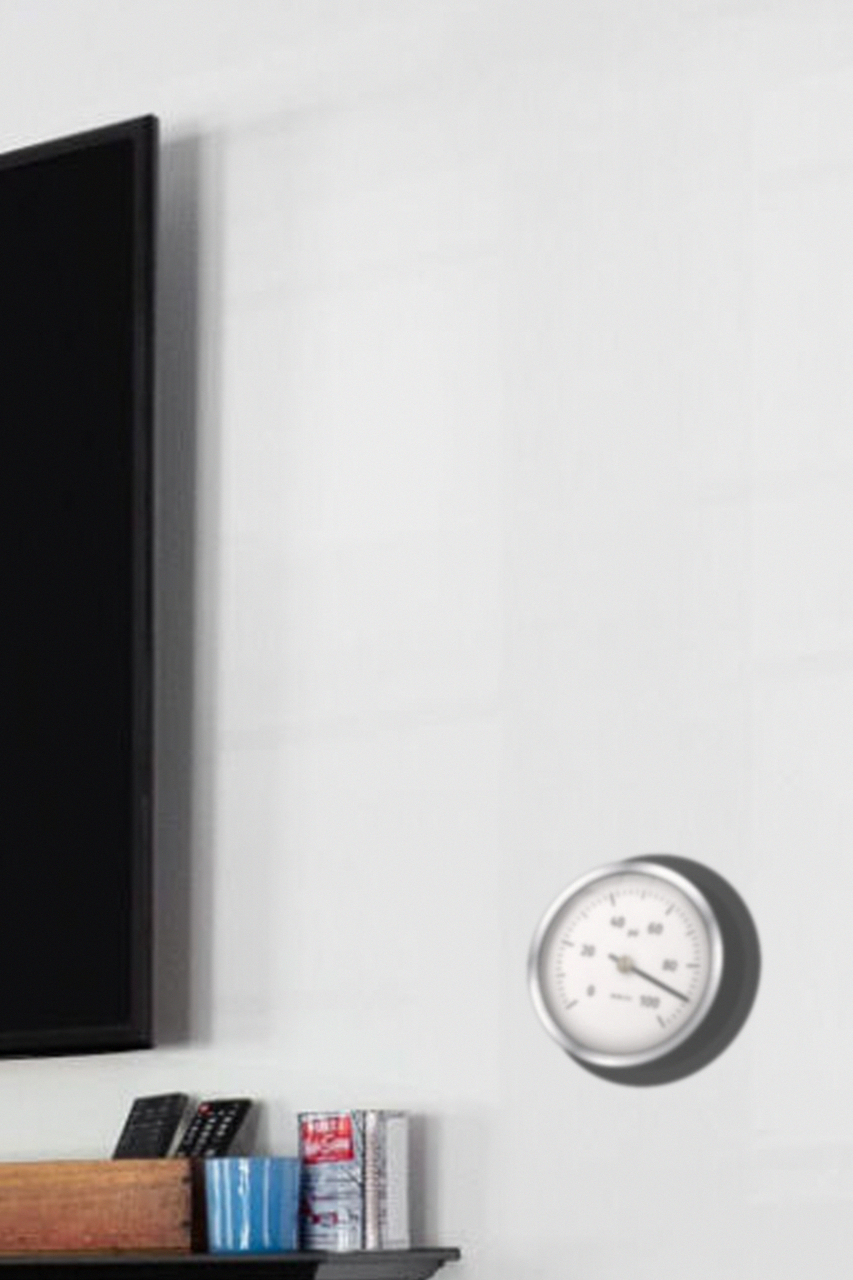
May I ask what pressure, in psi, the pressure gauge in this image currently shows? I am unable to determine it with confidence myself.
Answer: 90 psi
